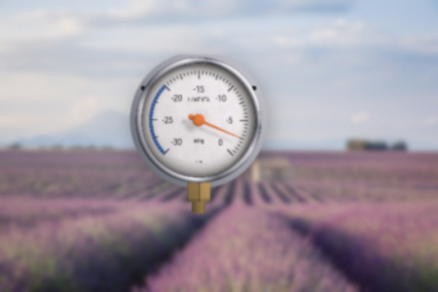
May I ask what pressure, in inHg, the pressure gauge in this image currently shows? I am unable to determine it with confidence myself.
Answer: -2.5 inHg
